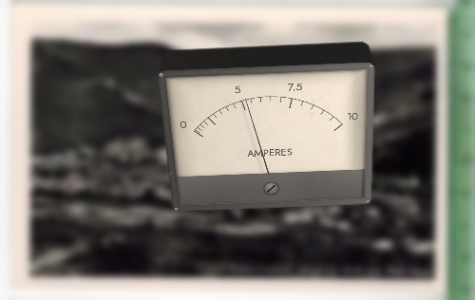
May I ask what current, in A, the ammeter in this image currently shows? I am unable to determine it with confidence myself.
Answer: 5.25 A
